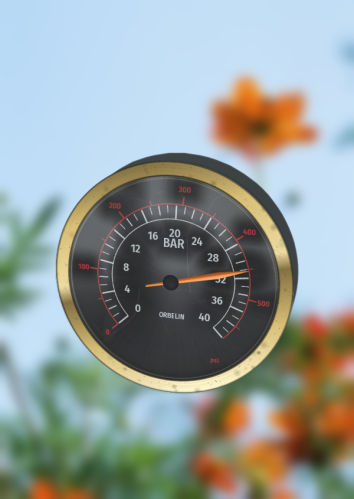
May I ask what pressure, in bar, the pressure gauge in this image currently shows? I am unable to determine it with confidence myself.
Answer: 31 bar
